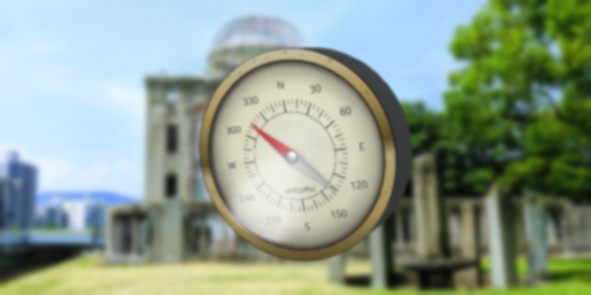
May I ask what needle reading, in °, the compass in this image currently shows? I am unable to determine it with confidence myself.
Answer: 315 °
